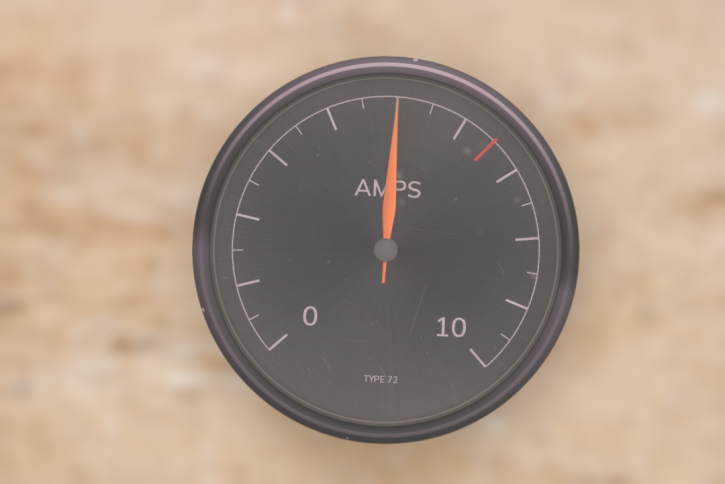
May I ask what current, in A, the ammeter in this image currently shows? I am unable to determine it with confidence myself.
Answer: 5 A
